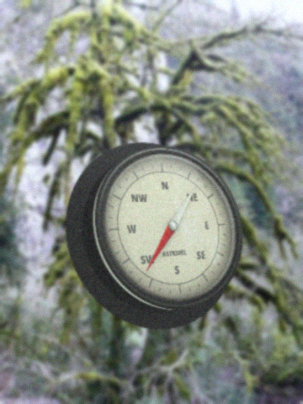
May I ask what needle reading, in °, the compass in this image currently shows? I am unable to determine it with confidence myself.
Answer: 220 °
